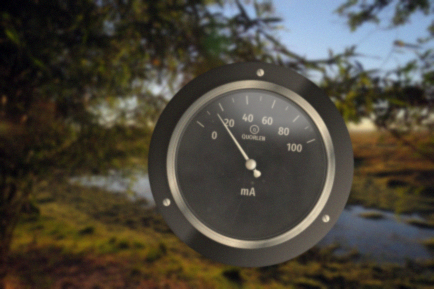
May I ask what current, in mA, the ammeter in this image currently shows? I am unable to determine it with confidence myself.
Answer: 15 mA
